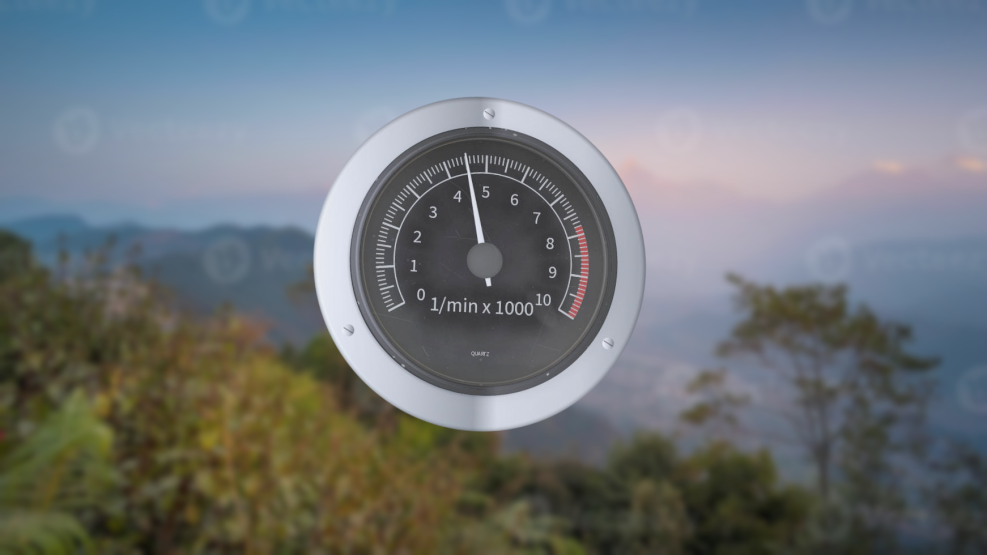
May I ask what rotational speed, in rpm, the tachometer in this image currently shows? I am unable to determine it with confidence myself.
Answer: 4500 rpm
